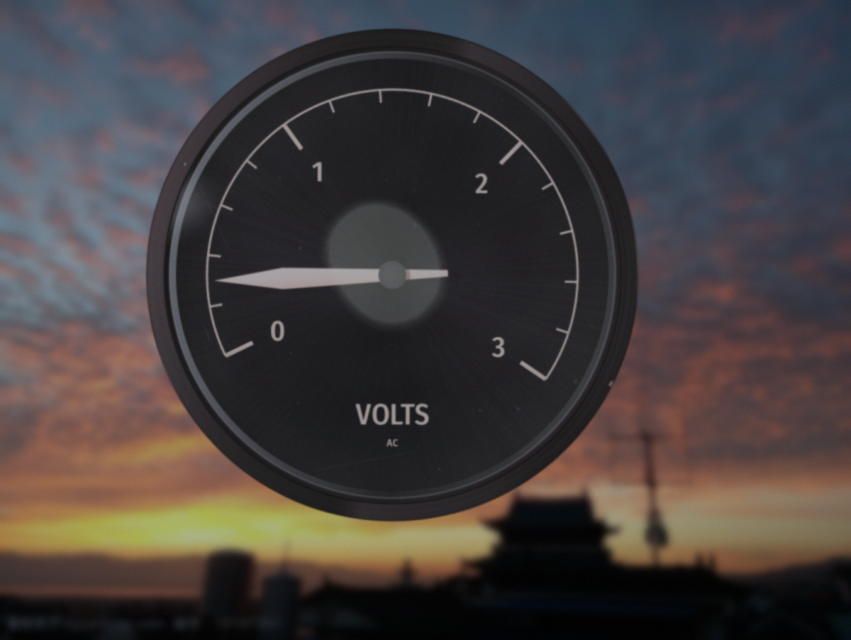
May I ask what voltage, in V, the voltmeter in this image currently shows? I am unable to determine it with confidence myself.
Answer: 0.3 V
